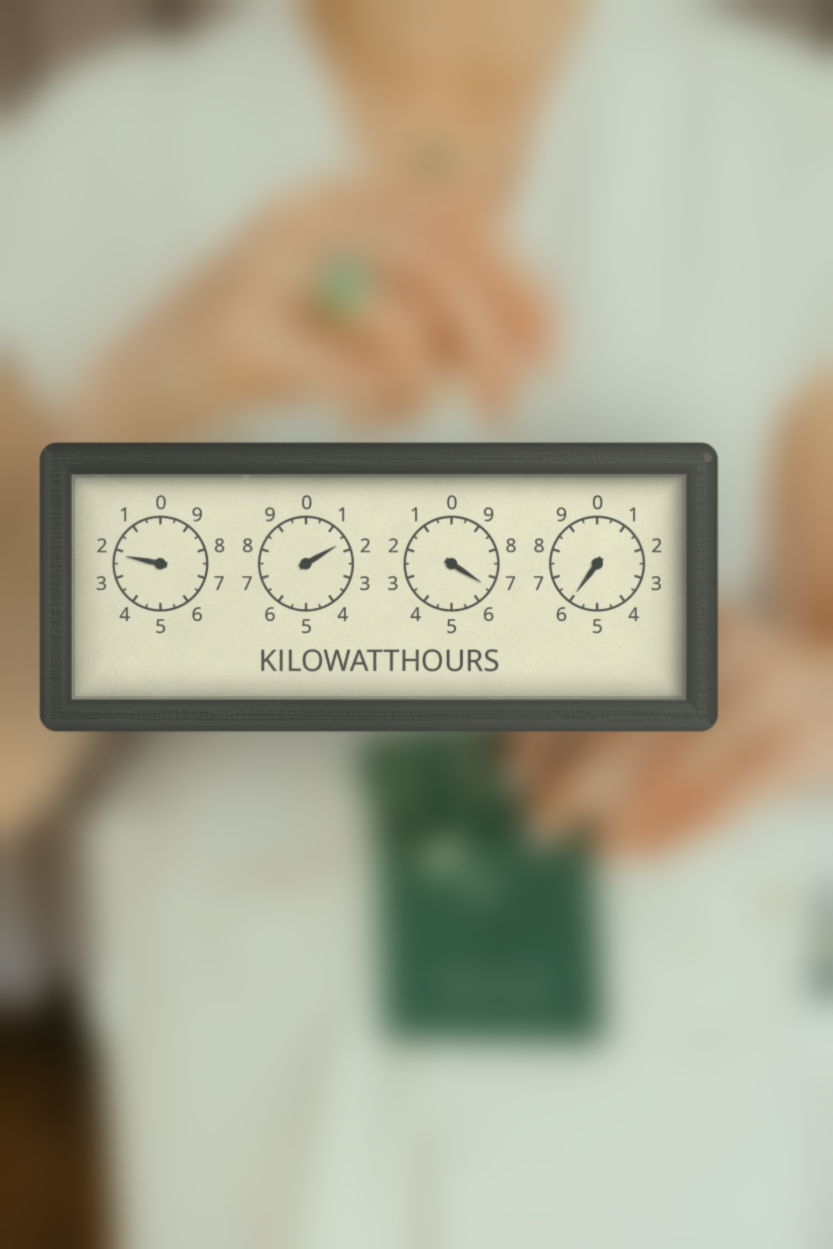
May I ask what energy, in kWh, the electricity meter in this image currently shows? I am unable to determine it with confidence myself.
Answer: 2166 kWh
